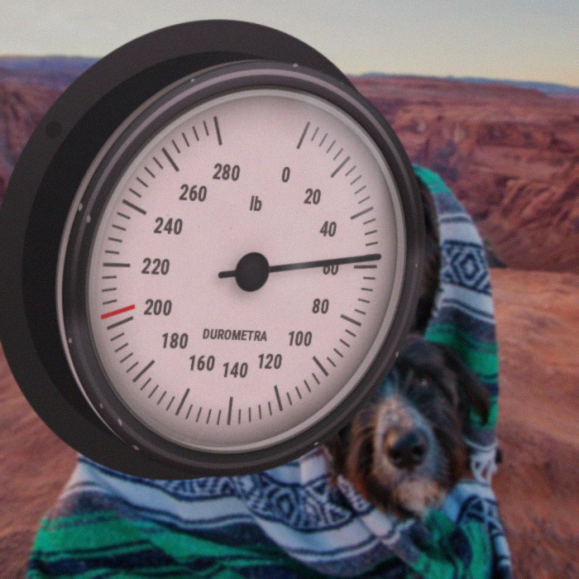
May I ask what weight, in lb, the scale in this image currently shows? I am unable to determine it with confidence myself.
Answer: 56 lb
